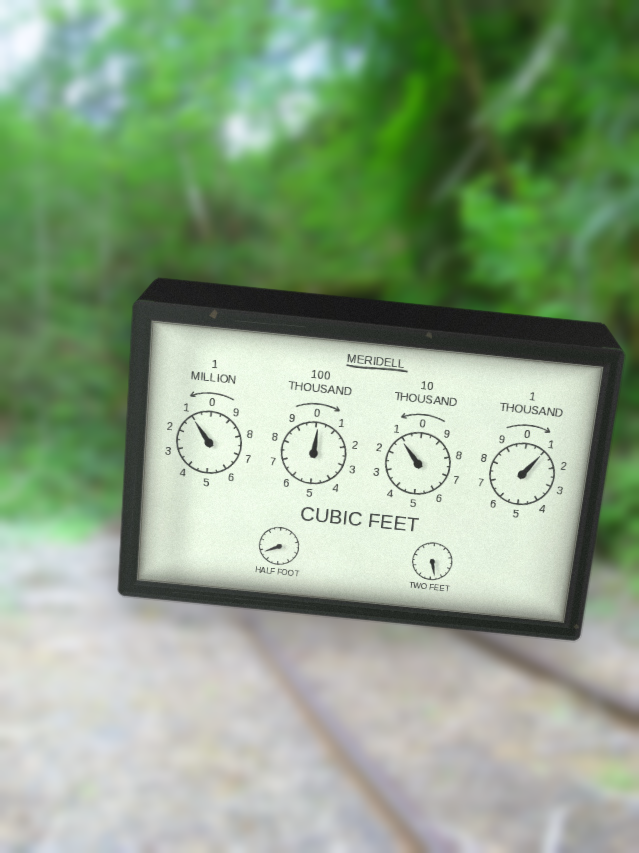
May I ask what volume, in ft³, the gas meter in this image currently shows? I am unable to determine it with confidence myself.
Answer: 101100 ft³
